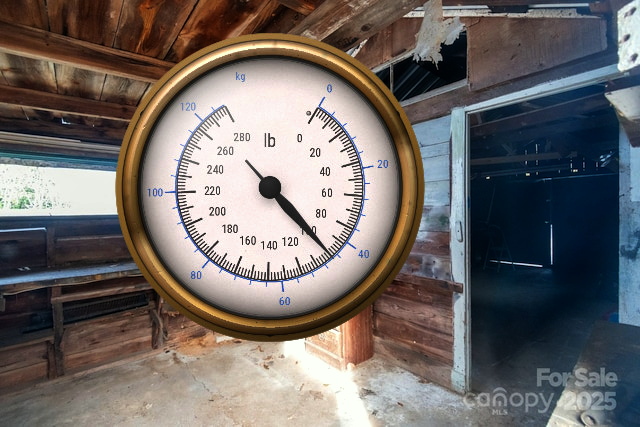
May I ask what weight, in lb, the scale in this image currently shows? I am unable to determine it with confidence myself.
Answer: 100 lb
